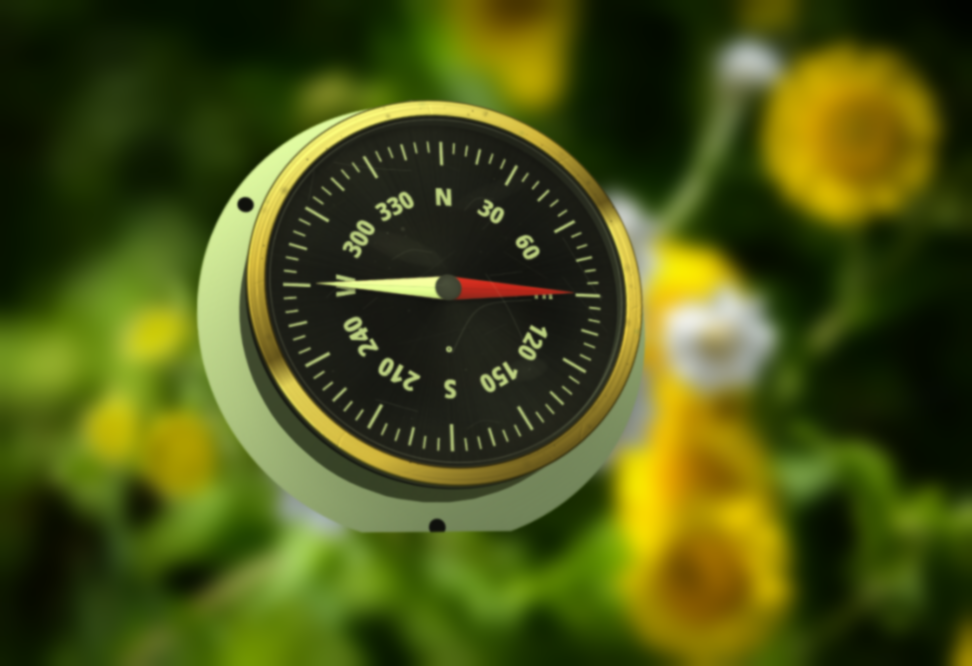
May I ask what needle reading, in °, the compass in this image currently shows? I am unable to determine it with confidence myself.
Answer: 90 °
